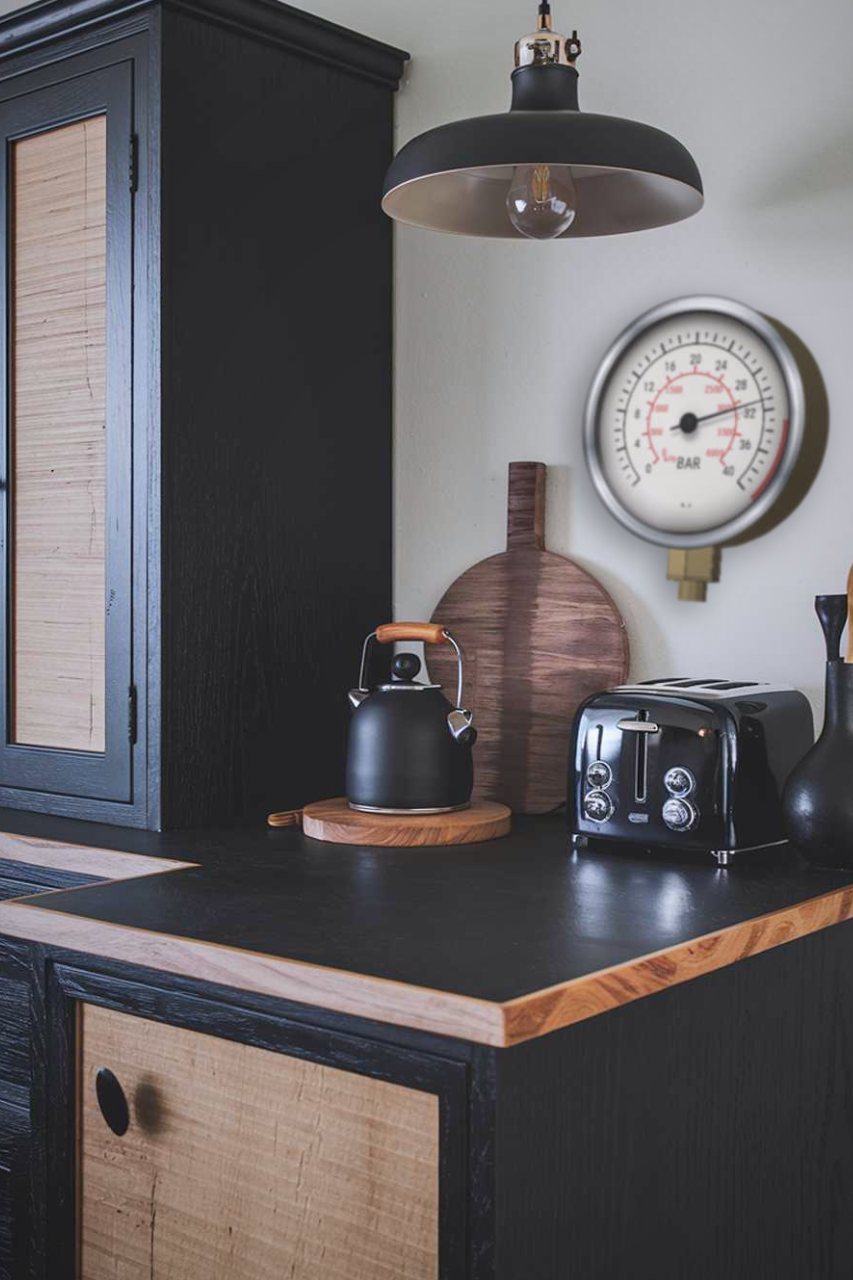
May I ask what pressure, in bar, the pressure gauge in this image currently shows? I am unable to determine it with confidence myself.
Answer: 31 bar
